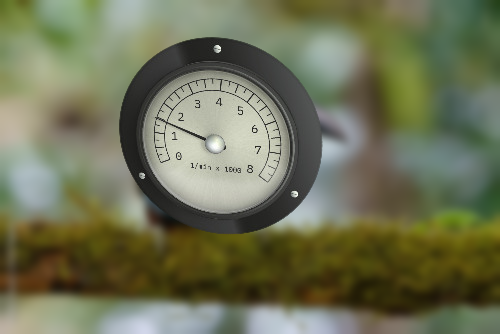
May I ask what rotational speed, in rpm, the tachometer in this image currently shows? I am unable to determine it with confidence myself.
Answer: 1500 rpm
